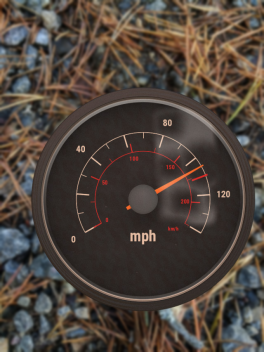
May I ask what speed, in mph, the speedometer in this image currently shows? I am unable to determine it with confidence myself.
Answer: 105 mph
